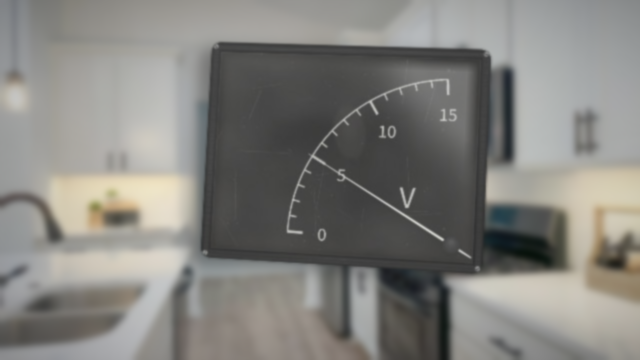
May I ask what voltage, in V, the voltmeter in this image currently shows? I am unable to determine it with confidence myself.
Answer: 5 V
